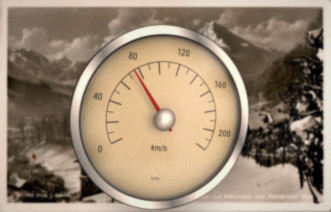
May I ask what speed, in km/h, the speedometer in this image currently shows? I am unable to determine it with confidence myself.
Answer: 75 km/h
